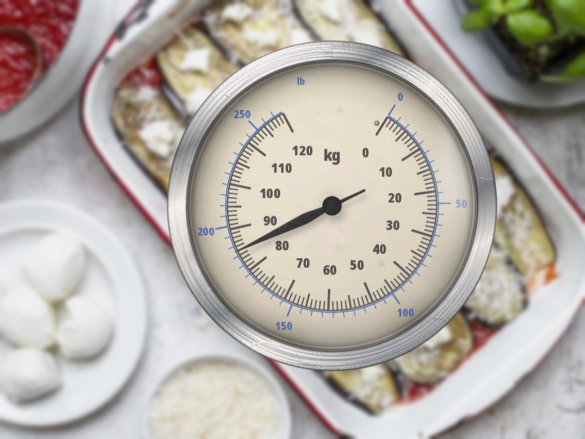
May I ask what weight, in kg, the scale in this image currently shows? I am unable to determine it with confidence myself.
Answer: 85 kg
